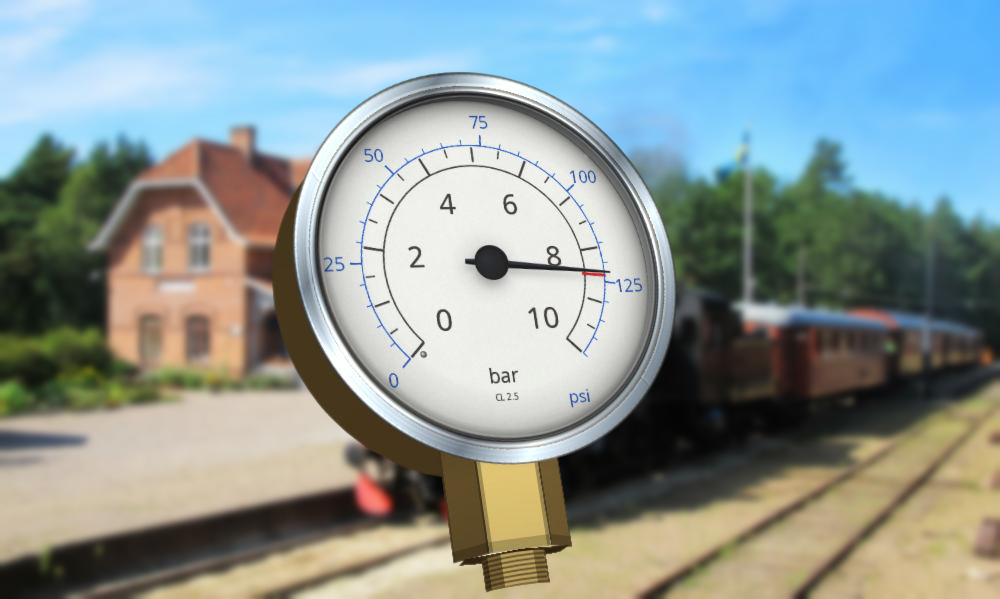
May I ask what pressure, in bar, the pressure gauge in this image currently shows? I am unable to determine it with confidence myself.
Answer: 8.5 bar
